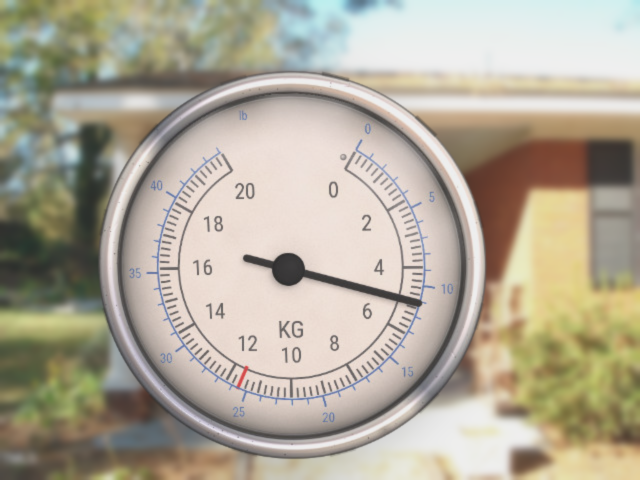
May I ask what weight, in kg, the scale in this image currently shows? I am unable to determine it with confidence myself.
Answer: 5 kg
